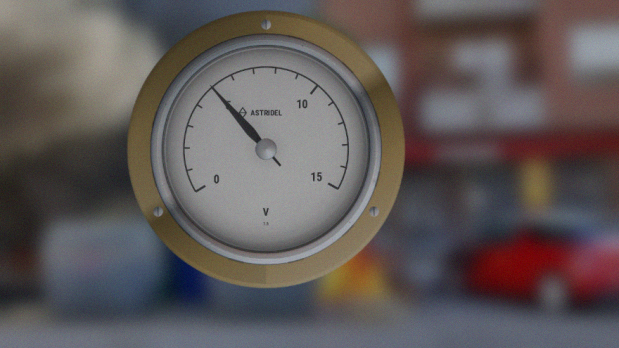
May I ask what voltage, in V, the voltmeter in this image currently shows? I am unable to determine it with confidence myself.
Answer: 5 V
